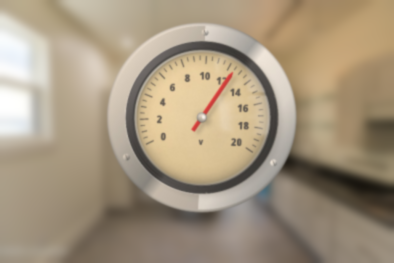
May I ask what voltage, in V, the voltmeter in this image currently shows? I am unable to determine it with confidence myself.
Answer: 12.5 V
